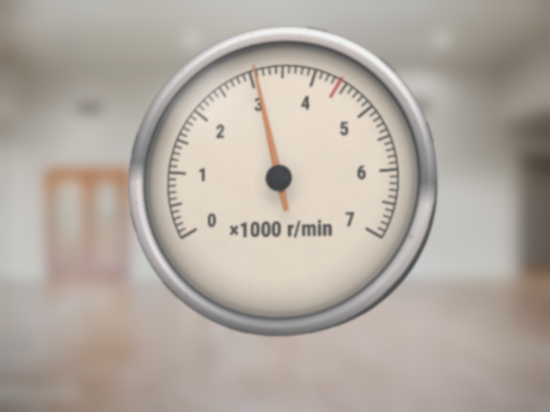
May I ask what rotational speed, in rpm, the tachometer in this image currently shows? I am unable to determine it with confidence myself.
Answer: 3100 rpm
